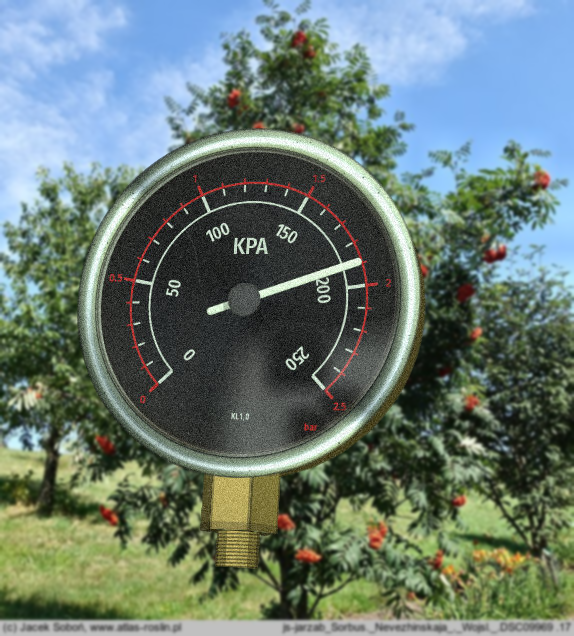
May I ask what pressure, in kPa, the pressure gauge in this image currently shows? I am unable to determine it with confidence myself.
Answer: 190 kPa
